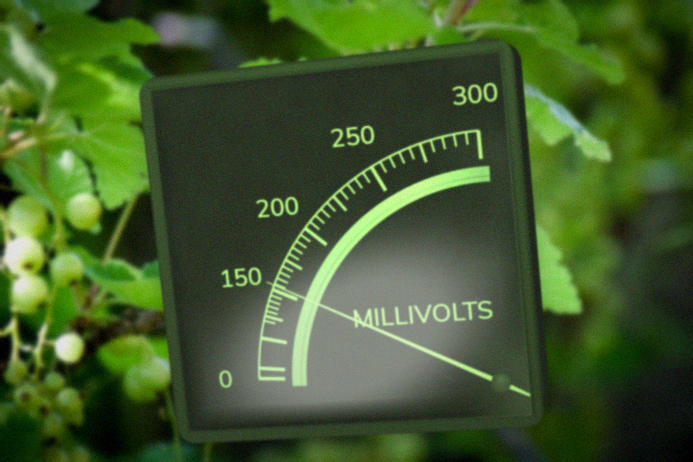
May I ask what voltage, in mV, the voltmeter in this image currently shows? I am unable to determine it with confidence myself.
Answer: 155 mV
